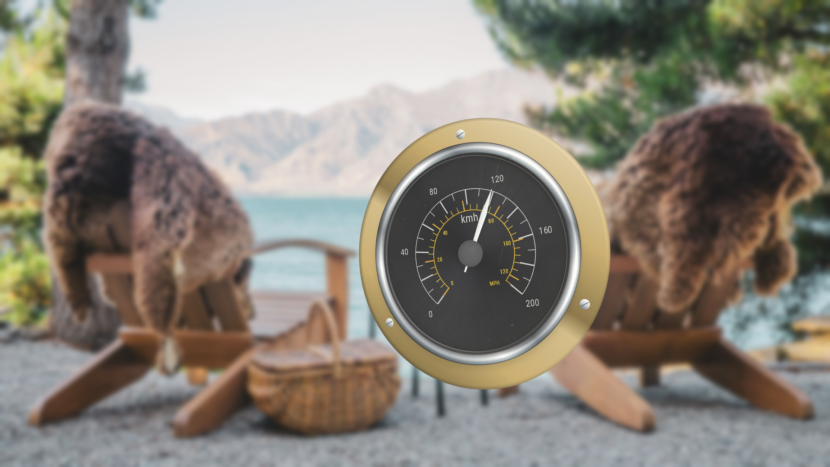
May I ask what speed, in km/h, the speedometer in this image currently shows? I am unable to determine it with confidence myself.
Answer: 120 km/h
